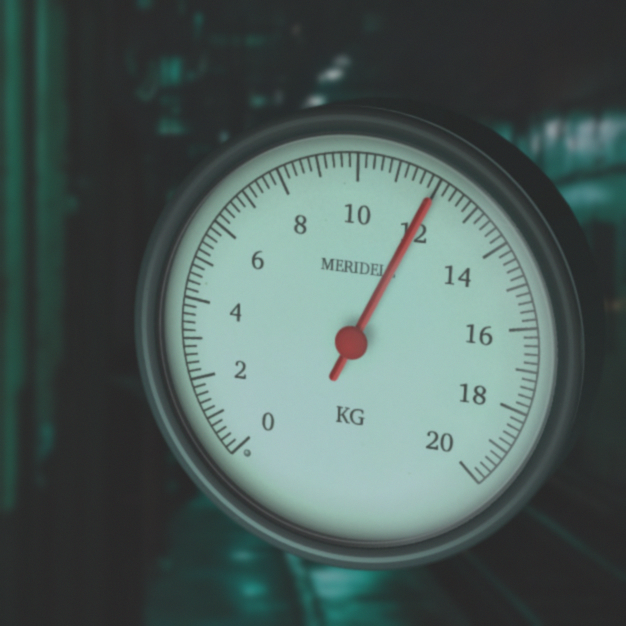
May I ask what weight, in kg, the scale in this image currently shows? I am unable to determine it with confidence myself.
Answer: 12 kg
